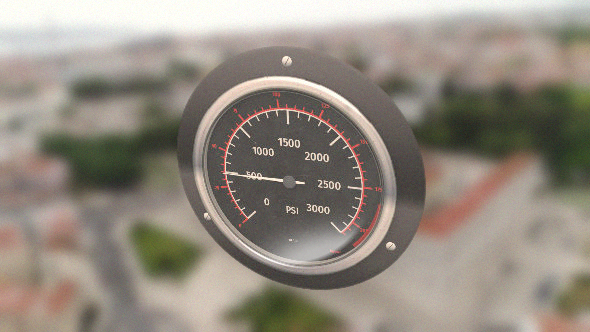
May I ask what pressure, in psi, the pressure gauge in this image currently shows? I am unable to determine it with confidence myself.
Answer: 500 psi
